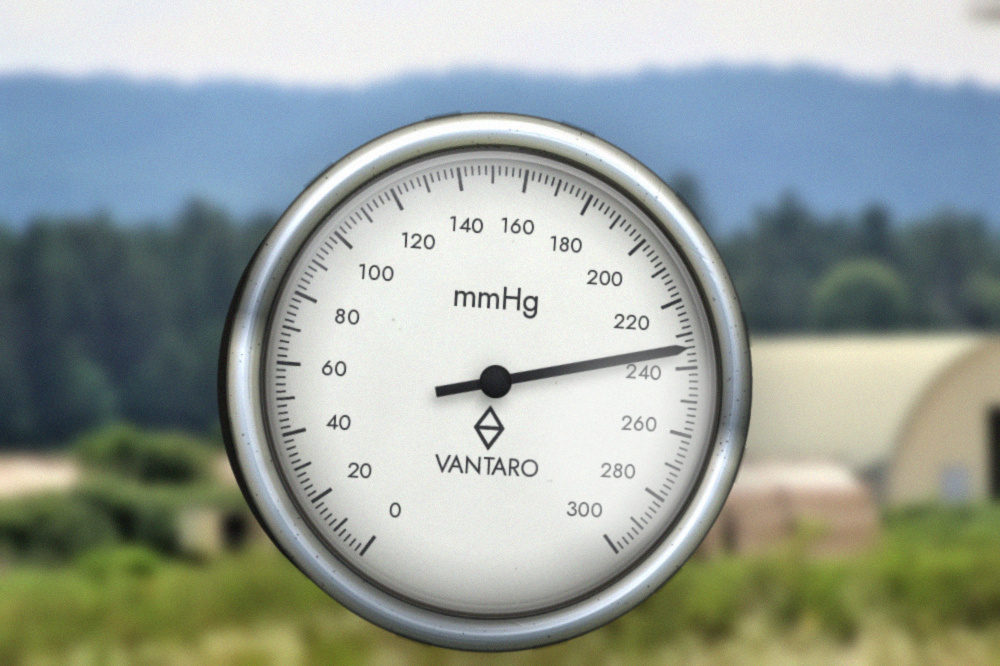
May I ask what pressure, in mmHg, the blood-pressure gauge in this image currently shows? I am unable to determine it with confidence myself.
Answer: 234 mmHg
